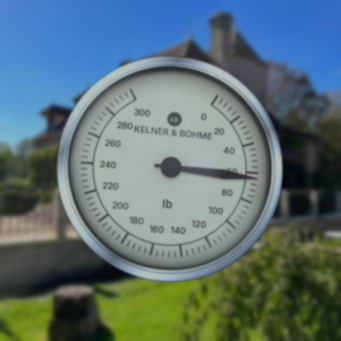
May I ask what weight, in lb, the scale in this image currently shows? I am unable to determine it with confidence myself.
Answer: 64 lb
